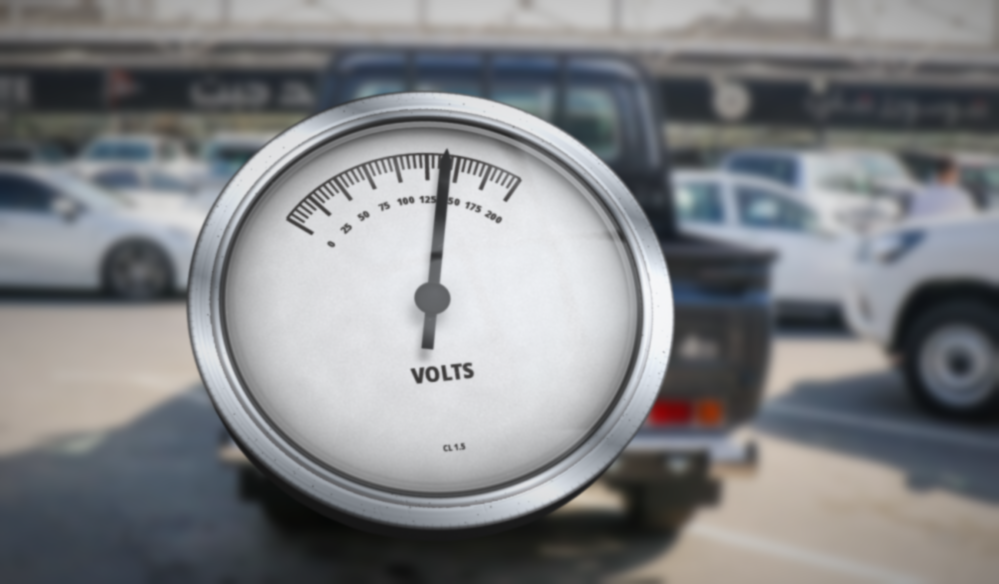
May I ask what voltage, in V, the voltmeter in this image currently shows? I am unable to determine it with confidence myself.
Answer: 140 V
